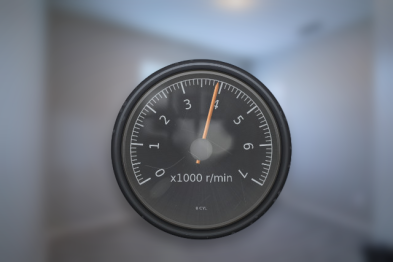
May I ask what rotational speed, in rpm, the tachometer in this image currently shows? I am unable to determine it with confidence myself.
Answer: 3900 rpm
